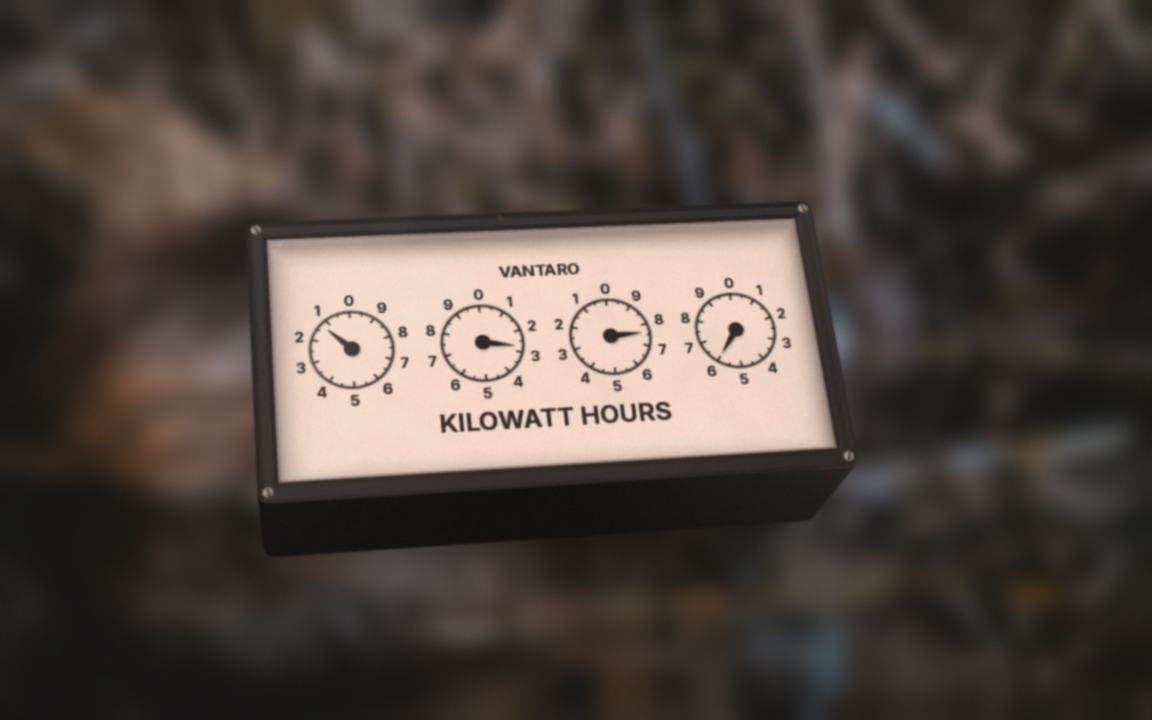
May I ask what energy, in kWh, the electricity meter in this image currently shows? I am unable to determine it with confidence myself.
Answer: 1276 kWh
